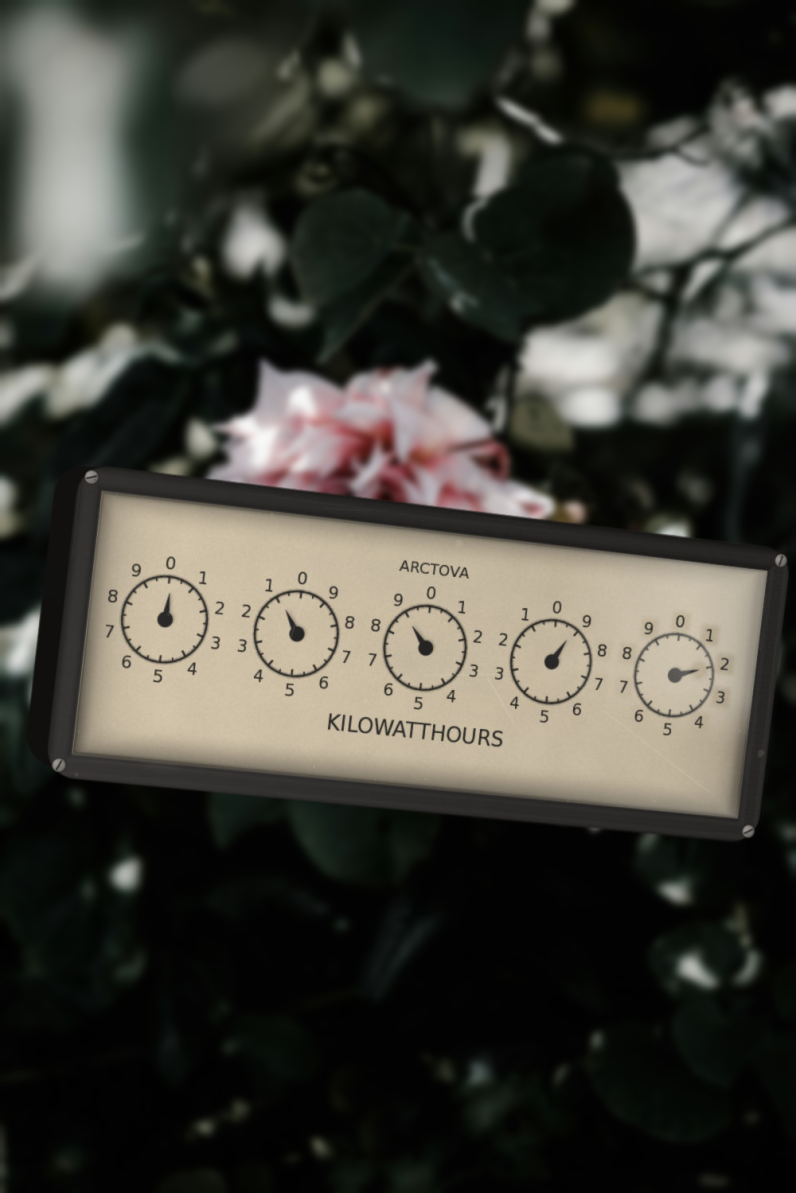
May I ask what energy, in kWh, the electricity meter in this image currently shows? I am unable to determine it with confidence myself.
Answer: 892 kWh
